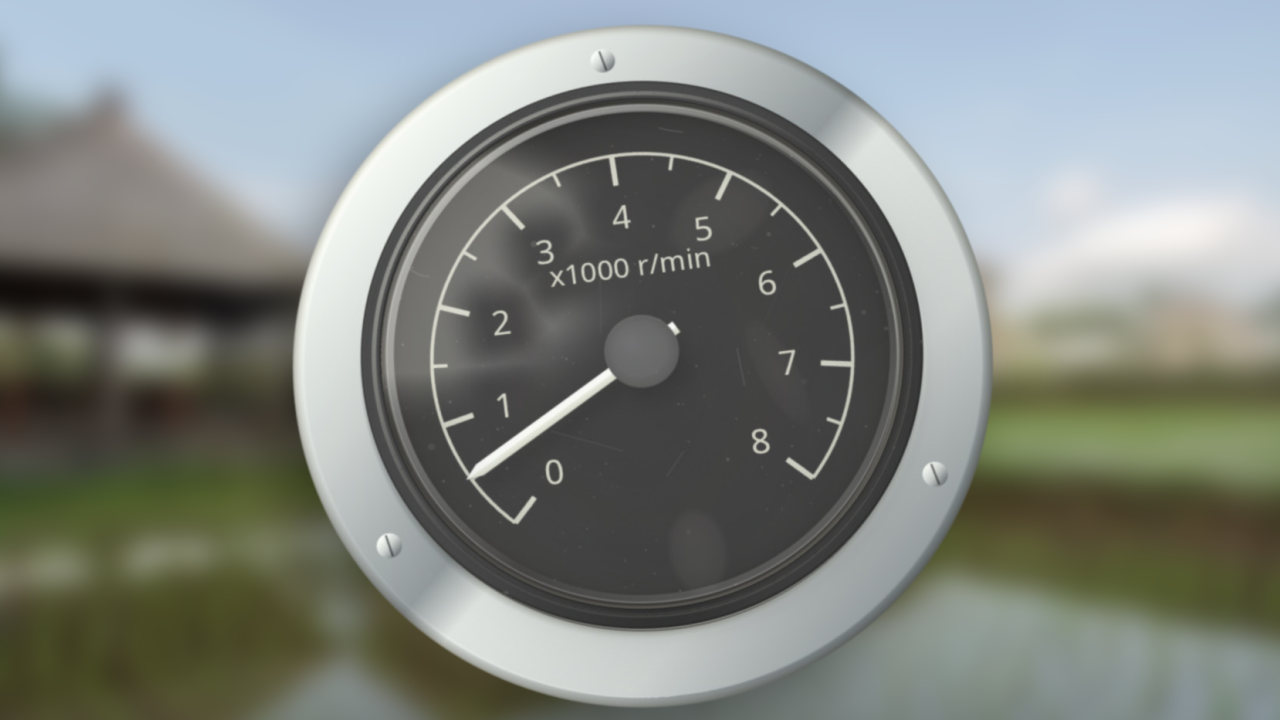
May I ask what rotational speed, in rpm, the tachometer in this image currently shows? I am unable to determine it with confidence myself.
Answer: 500 rpm
